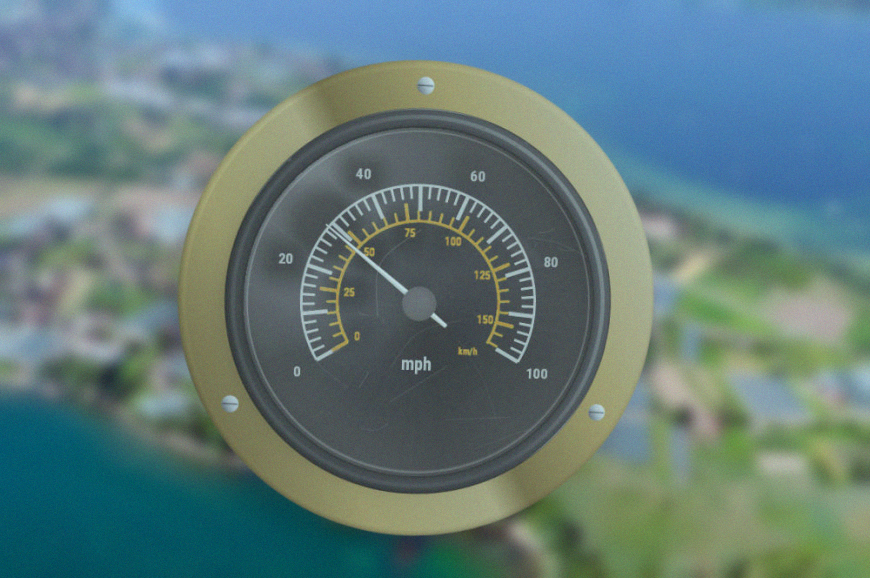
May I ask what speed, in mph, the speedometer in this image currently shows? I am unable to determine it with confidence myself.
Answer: 29 mph
